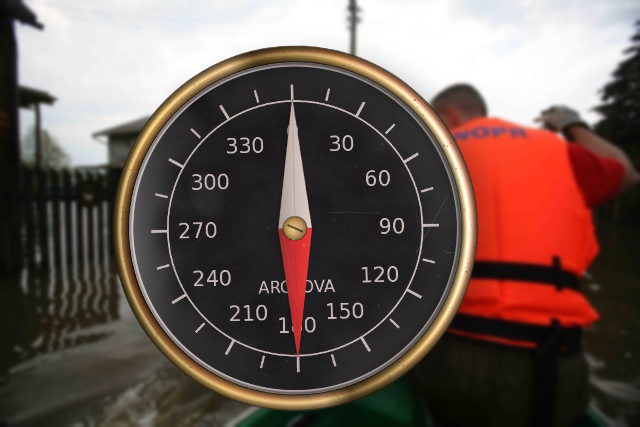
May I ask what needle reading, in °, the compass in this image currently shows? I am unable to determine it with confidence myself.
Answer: 180 °
